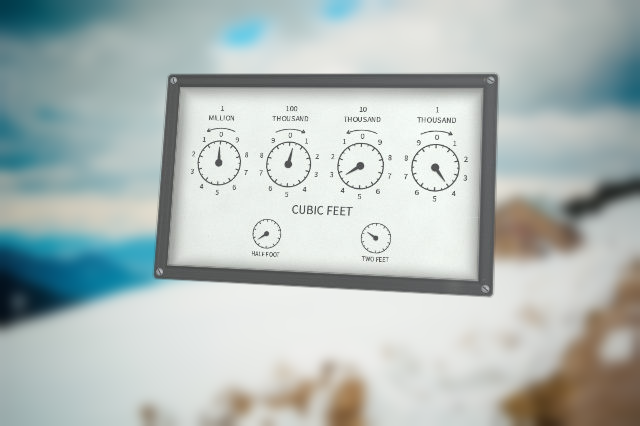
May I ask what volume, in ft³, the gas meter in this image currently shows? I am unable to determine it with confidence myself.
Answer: 3400 ft³
